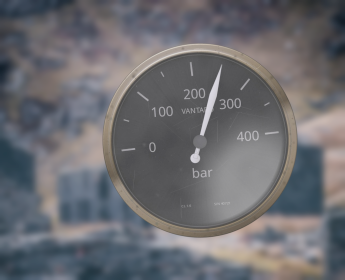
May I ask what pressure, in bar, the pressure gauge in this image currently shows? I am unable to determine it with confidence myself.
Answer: 250 bar
